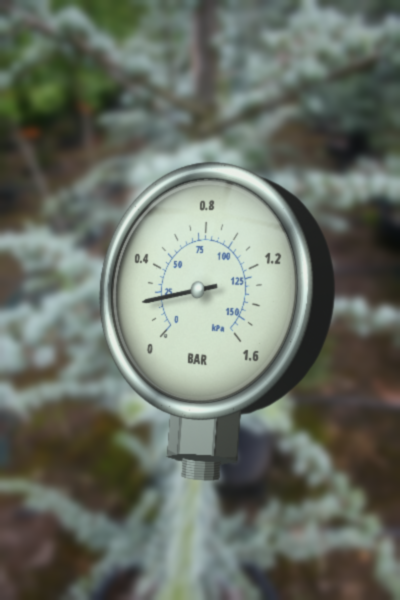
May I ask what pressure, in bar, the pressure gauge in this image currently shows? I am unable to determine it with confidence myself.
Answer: 0.2 bar
